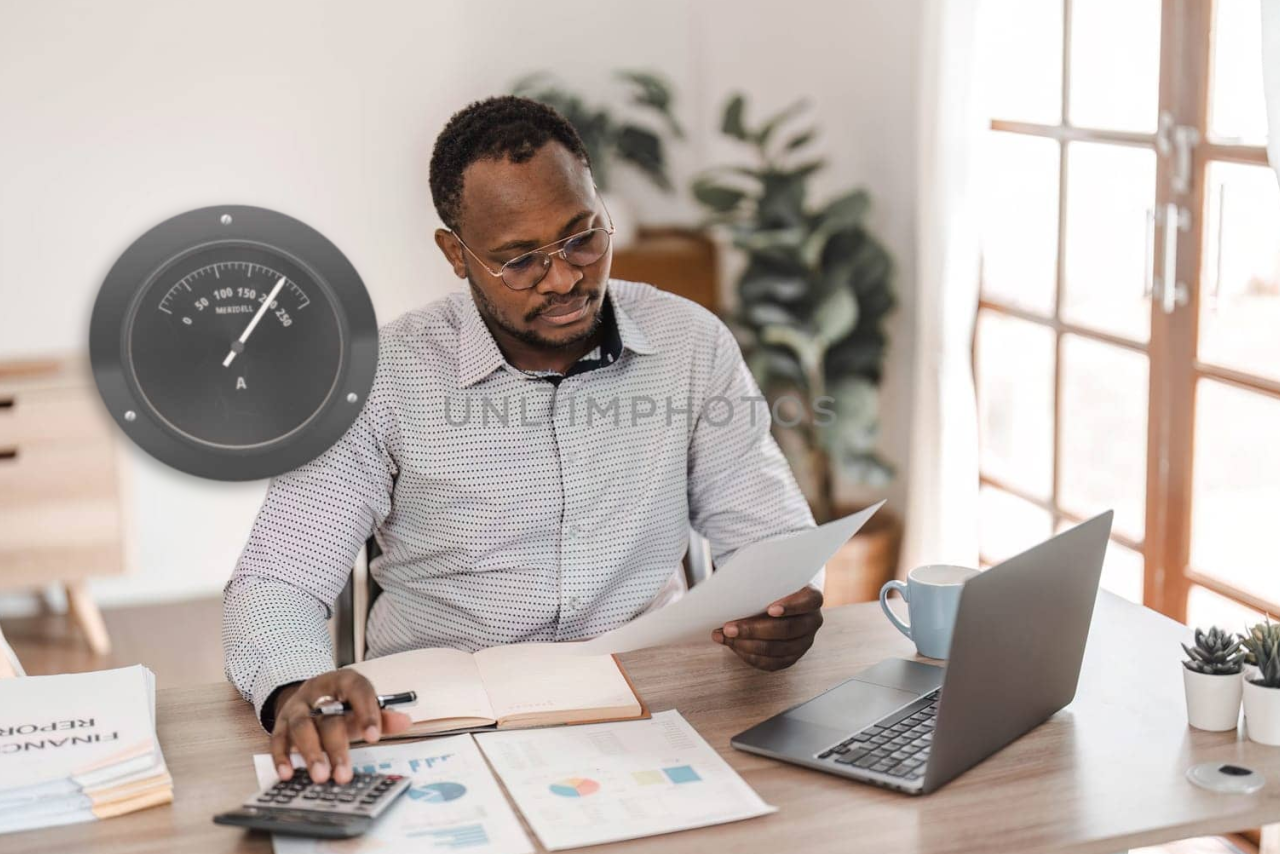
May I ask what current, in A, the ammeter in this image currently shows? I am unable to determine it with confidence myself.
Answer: 200 A
